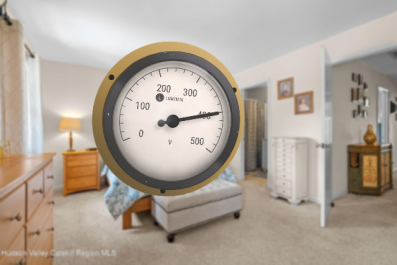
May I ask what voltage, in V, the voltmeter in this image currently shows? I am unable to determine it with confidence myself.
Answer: 400 V
